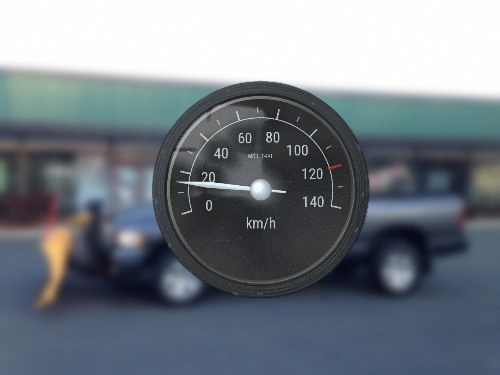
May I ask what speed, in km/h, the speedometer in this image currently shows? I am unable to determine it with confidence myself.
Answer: 15 km/h
